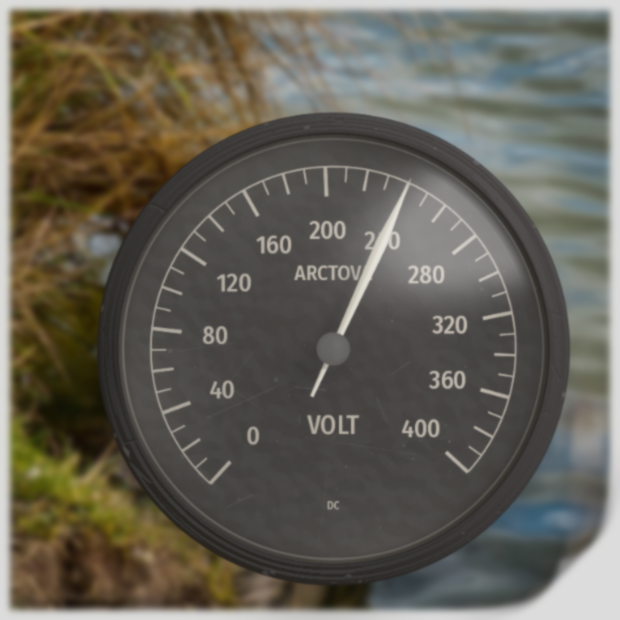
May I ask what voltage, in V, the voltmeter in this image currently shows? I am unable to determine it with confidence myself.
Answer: 240 V
